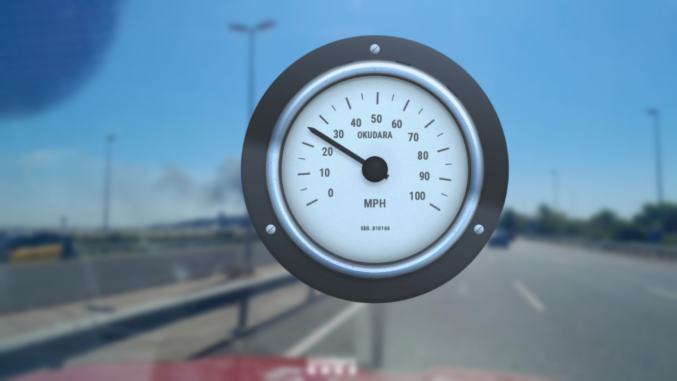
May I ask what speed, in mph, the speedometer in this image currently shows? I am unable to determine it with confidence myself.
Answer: 25 mph
